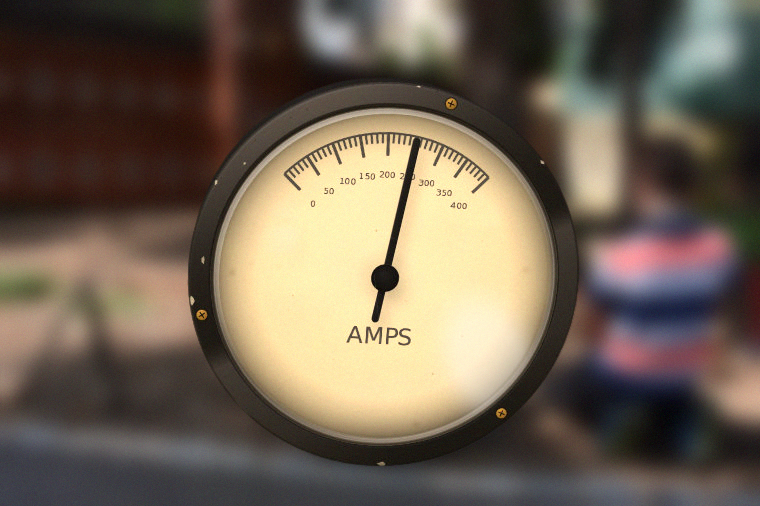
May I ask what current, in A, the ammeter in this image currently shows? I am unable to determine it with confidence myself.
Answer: 250 A
